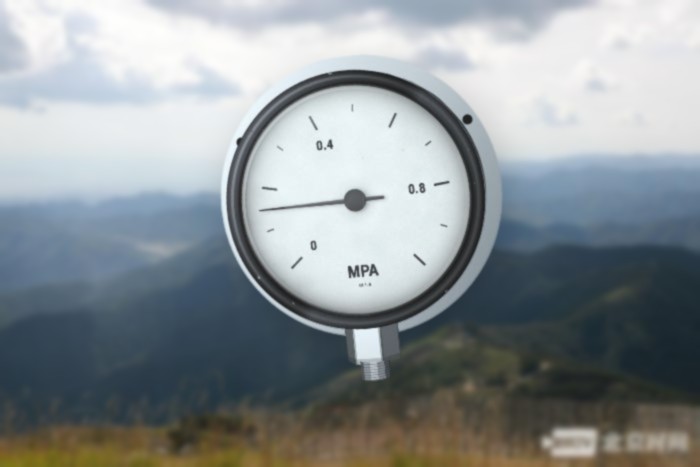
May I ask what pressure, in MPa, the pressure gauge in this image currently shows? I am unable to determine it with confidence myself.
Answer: 0.15 MPa
